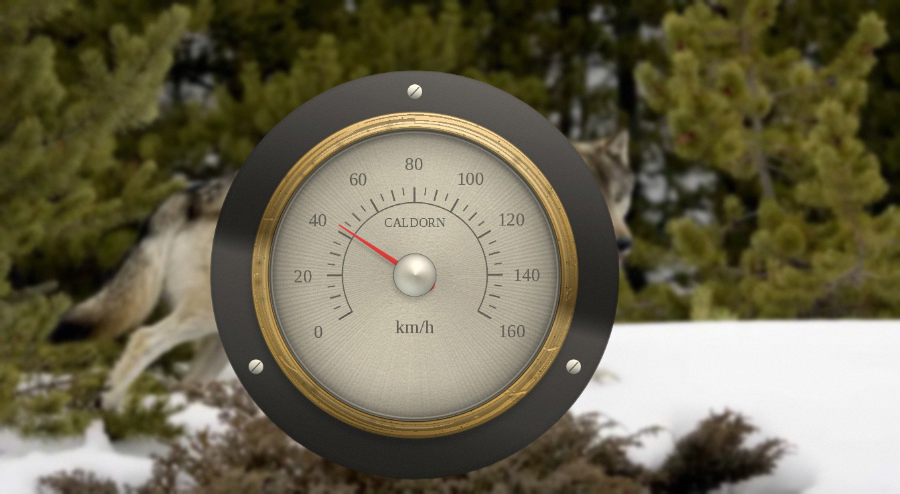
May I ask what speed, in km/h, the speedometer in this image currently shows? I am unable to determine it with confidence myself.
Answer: 42.5 km/h
